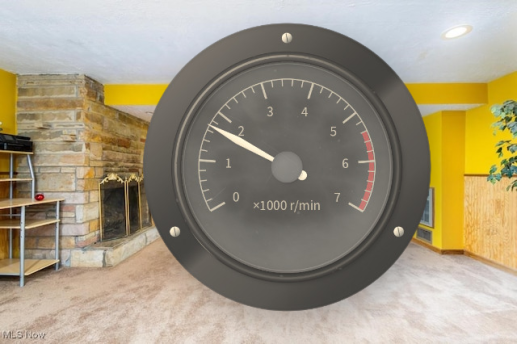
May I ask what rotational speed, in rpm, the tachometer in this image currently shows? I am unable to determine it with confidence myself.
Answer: 1700 rpm
